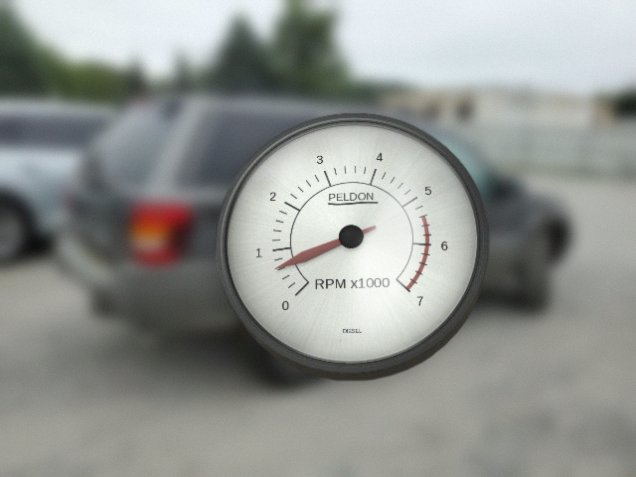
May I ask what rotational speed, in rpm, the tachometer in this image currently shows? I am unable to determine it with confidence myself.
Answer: 600 rpm
